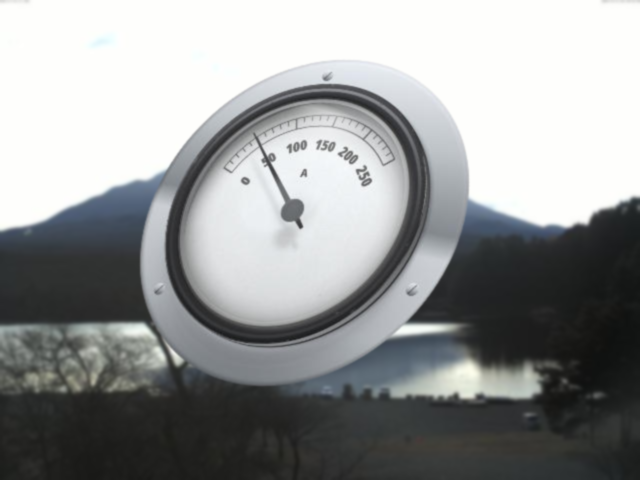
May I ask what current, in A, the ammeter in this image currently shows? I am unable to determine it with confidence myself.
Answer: 50 A
